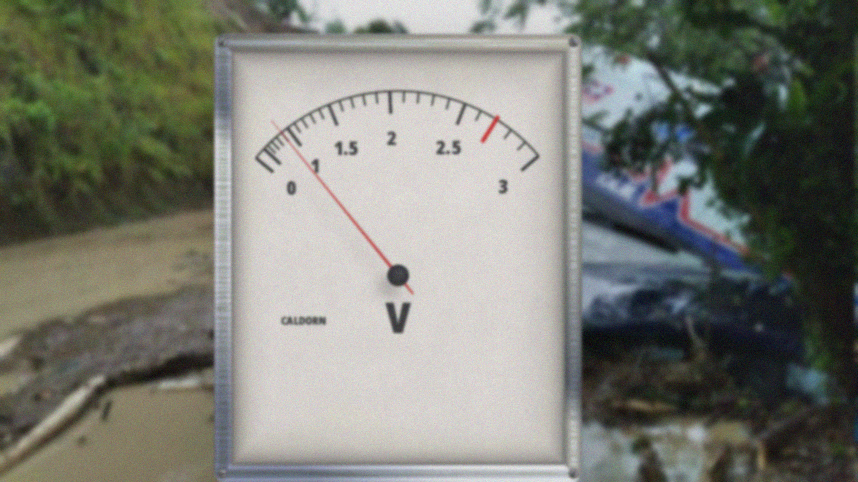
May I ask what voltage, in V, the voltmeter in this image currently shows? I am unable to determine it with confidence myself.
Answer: 0.9 V
